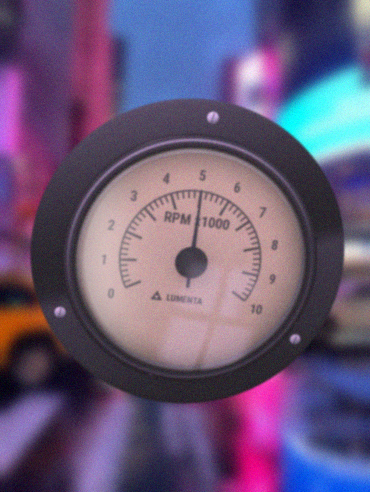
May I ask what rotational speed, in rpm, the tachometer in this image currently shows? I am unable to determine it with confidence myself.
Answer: 5000 rpm
